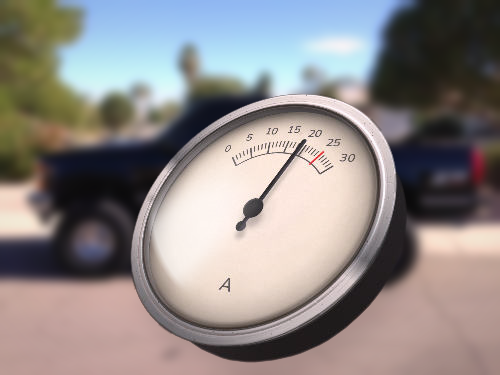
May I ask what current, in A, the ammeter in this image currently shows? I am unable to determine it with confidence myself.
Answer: 20 A
